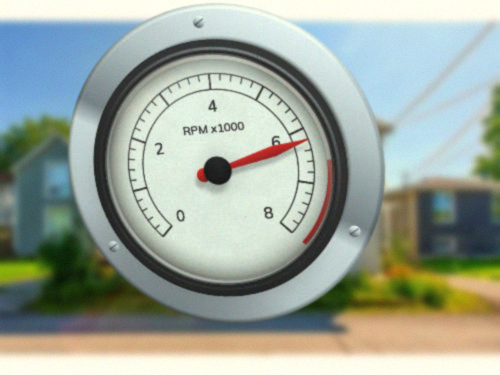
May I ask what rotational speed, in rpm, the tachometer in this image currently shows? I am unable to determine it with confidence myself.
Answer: 6200 rpm
